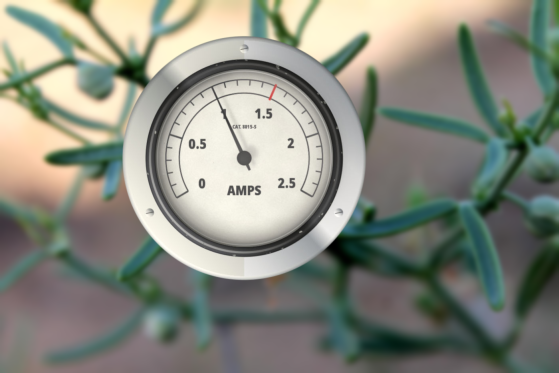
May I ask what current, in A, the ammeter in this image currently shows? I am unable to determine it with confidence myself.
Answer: 1 A
